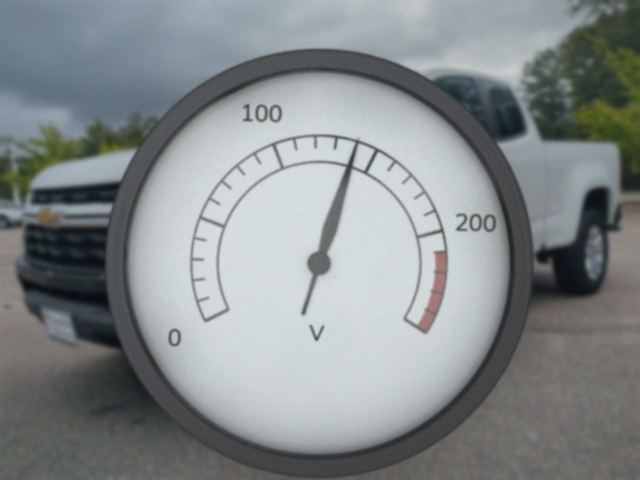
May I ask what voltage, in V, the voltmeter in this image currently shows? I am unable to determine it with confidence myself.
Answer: 140 V
